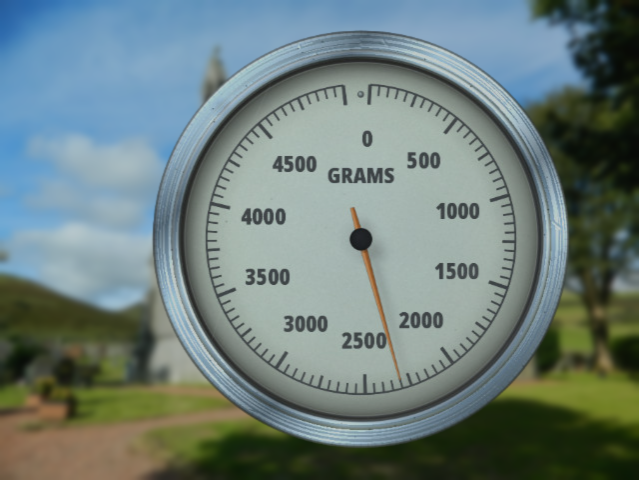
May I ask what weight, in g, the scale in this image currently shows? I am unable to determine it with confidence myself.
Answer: 2300 g
